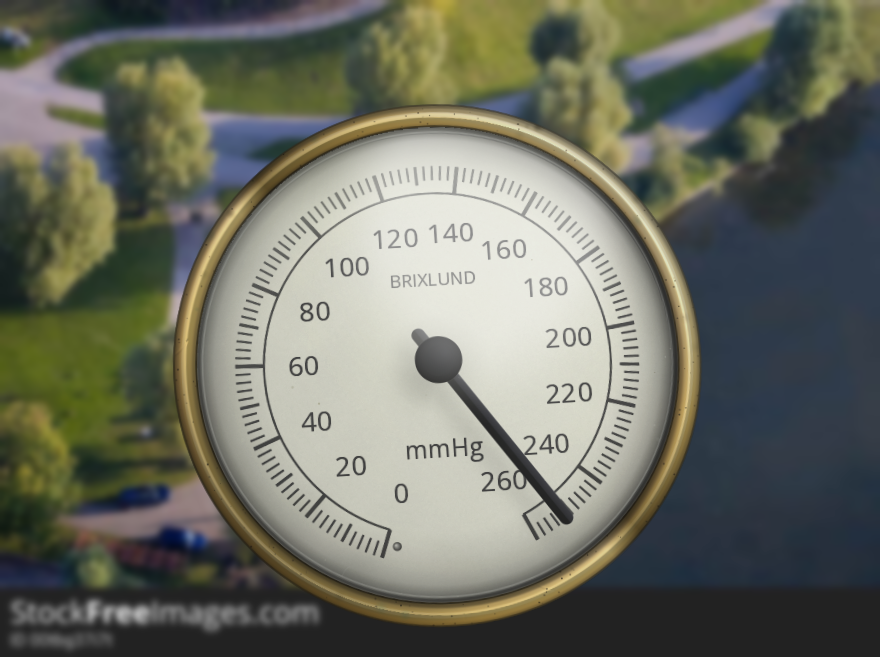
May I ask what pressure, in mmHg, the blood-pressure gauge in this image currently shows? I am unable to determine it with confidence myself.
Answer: 252 mmHg
